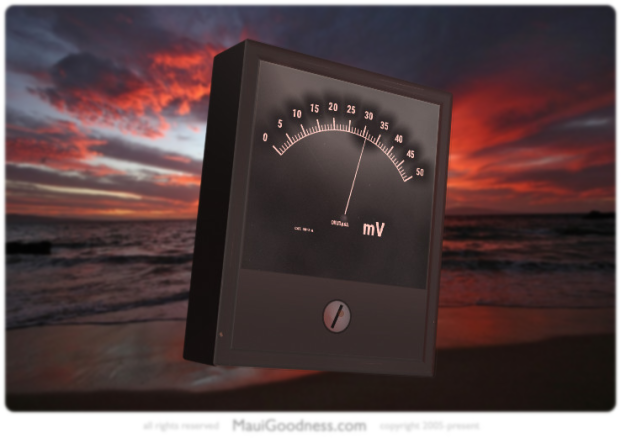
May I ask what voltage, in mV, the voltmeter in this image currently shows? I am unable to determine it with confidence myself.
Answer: 30 mV
